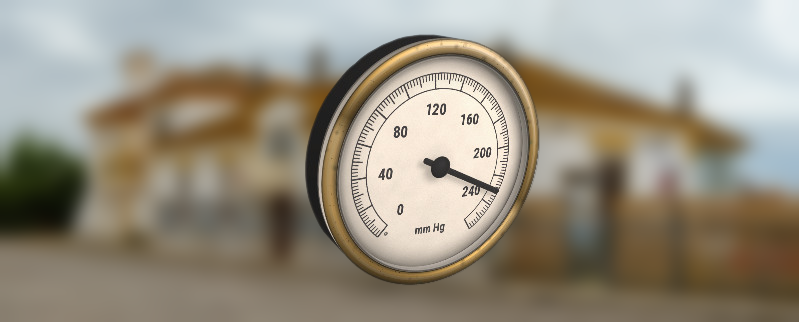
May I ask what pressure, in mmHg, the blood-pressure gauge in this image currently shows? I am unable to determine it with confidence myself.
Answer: 230 mmHg
